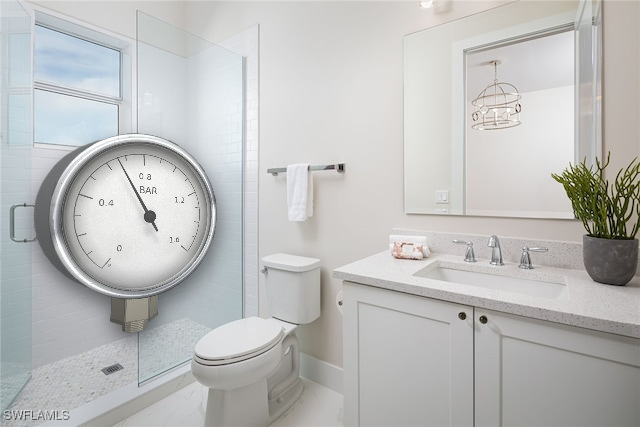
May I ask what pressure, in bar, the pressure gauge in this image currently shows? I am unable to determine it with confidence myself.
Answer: 0.65 bar
